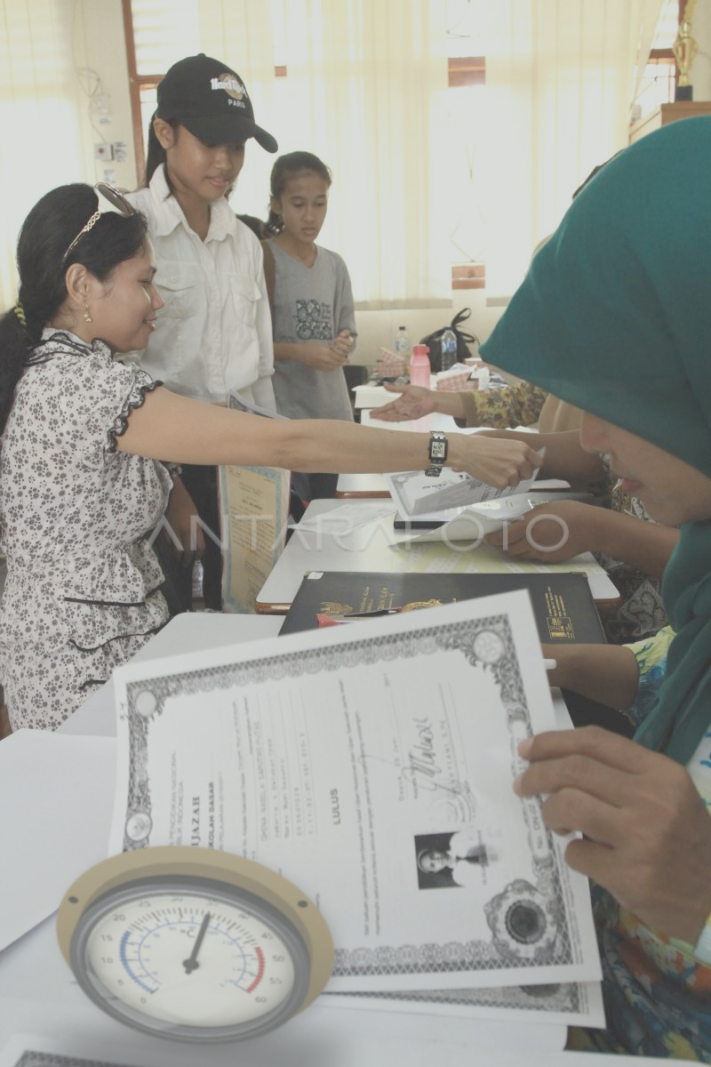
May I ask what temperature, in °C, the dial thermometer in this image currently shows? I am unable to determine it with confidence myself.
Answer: 35 °C
